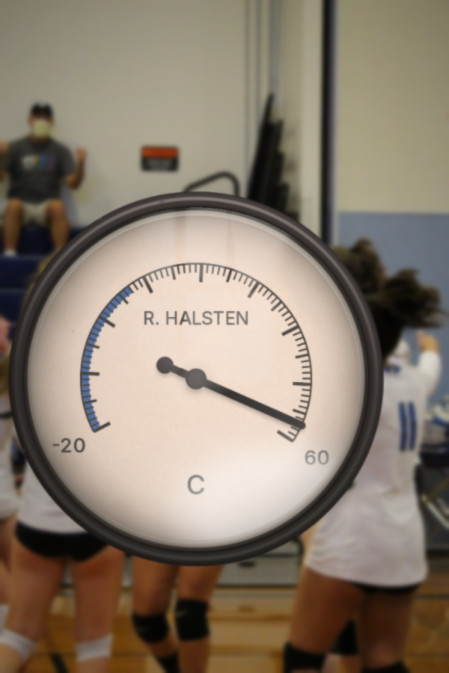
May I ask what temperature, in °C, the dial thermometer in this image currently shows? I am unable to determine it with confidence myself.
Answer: 57 °C
